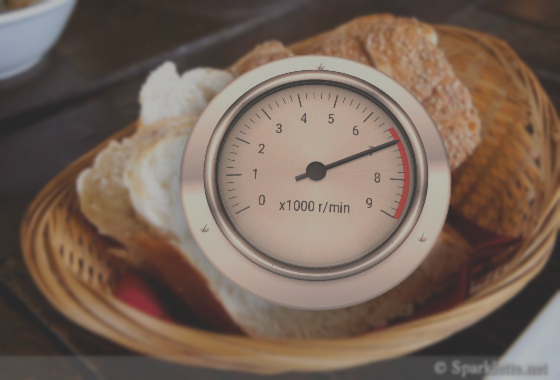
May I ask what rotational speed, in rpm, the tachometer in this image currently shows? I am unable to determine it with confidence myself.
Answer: 7000 rpm
